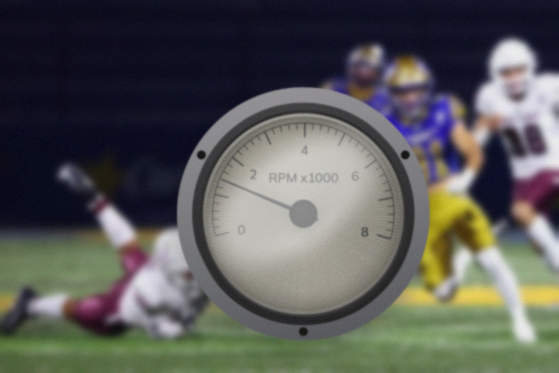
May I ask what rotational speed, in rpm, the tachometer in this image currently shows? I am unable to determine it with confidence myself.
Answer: 1400 rpm
